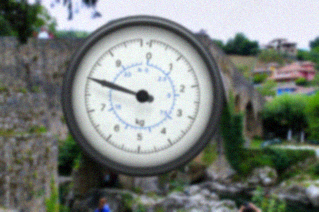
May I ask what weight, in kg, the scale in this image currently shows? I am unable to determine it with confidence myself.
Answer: 8 kg
